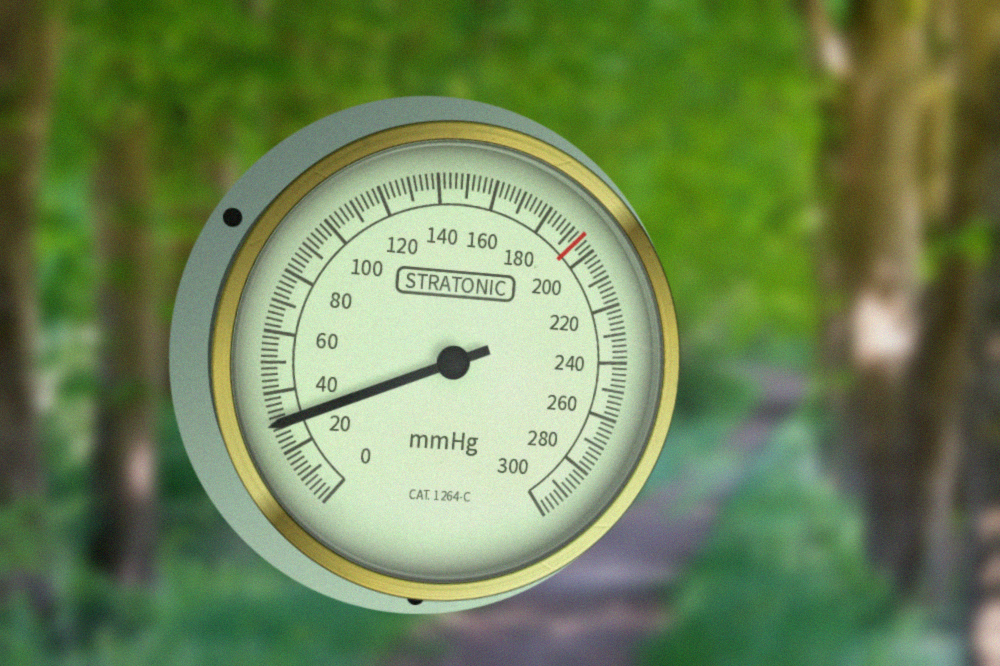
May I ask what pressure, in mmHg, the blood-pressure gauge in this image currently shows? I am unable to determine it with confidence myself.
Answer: 30 mmHg
